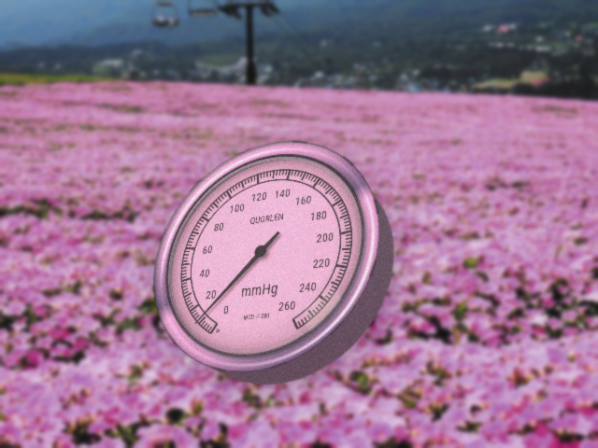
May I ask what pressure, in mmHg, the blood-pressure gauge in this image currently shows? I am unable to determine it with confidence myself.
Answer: 10 mmHg
